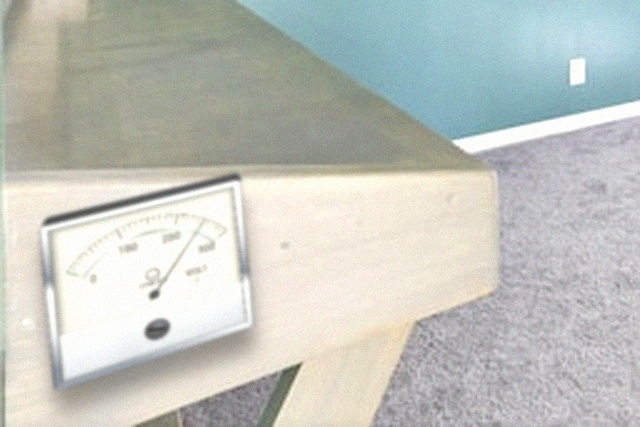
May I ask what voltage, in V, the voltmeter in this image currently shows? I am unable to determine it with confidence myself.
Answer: 250 V
